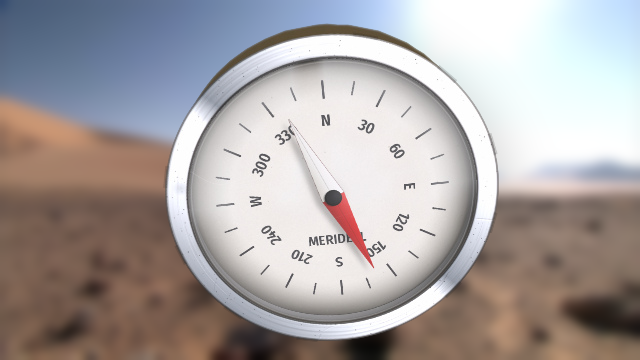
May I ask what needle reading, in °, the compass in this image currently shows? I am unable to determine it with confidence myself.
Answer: 157.5 °
